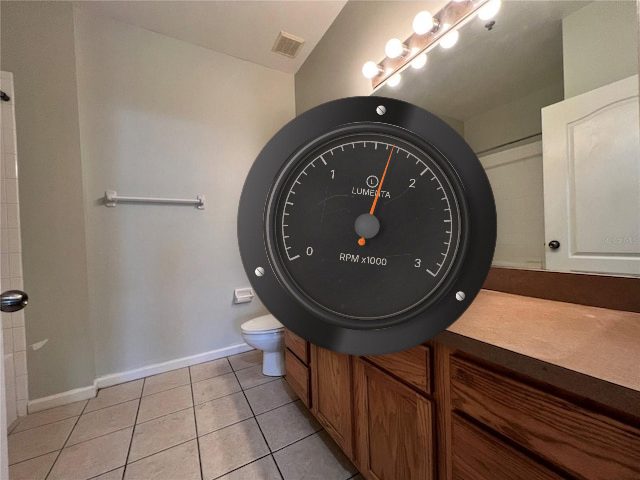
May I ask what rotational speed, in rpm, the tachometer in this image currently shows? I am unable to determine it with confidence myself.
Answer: 1650 rpm
